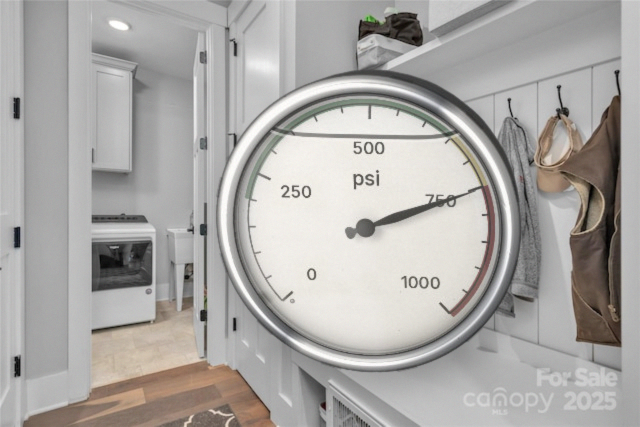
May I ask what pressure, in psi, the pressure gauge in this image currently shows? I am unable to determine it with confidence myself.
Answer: 750 psi
